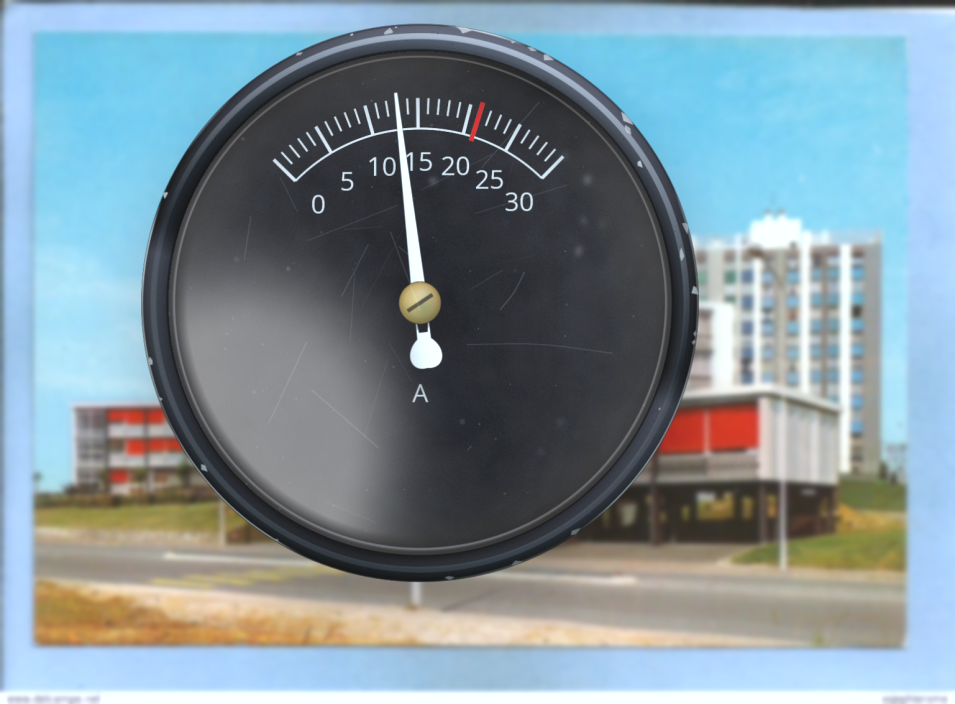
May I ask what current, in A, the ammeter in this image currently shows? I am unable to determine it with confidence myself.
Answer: 13 A
